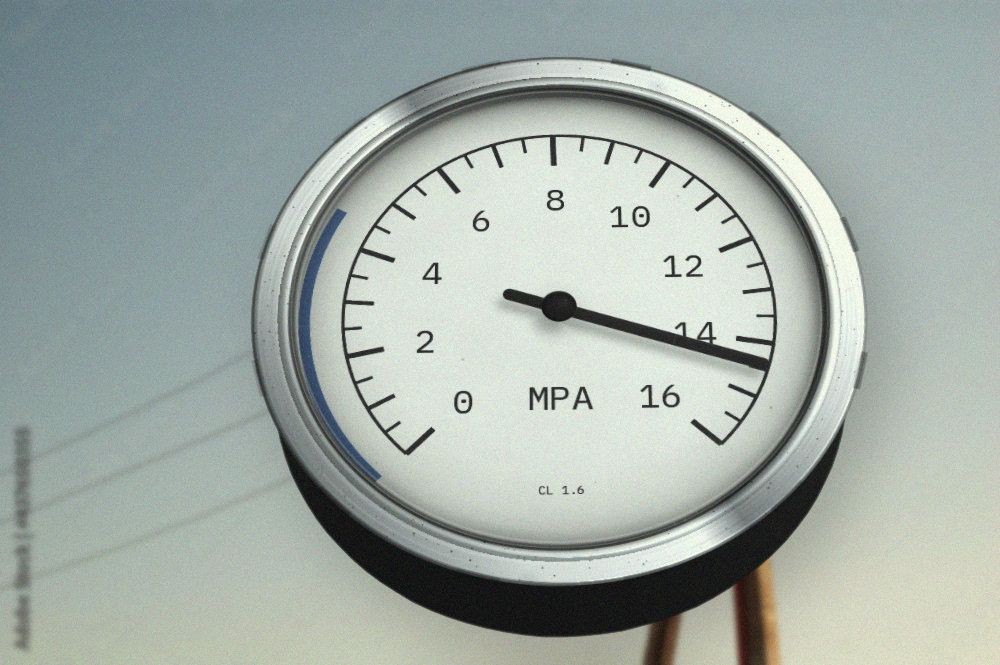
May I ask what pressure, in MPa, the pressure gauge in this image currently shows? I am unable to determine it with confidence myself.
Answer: 14.5 MPa
